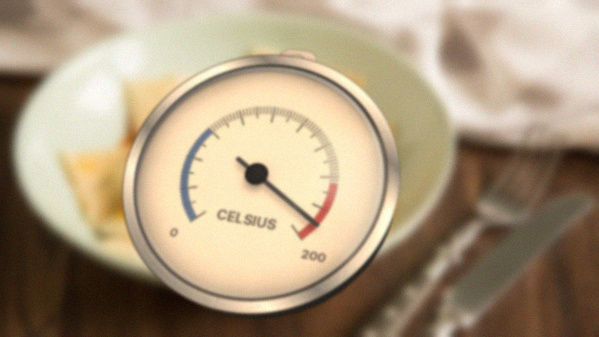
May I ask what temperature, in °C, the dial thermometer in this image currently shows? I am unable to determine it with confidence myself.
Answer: 190 °C
